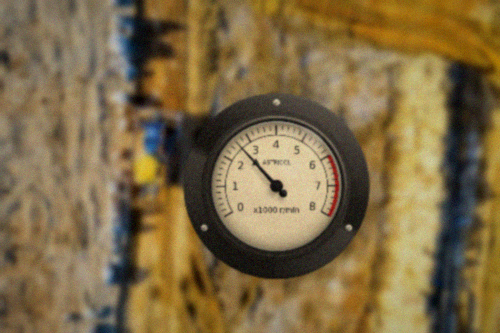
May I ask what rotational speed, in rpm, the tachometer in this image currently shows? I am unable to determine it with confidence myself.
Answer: 2600 rpm
